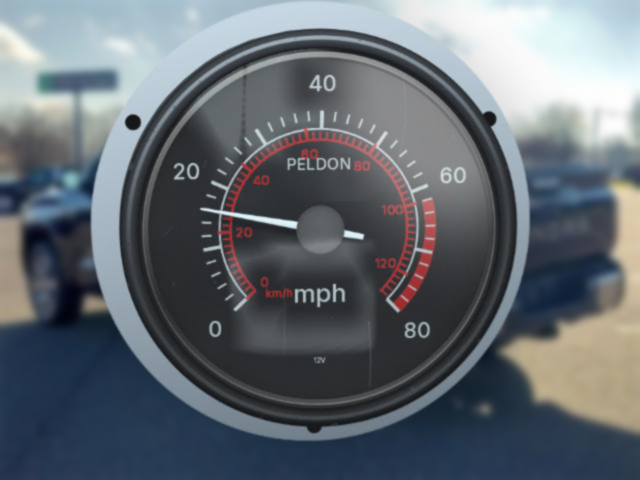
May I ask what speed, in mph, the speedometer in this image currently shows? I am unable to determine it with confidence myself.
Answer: 16 mph
